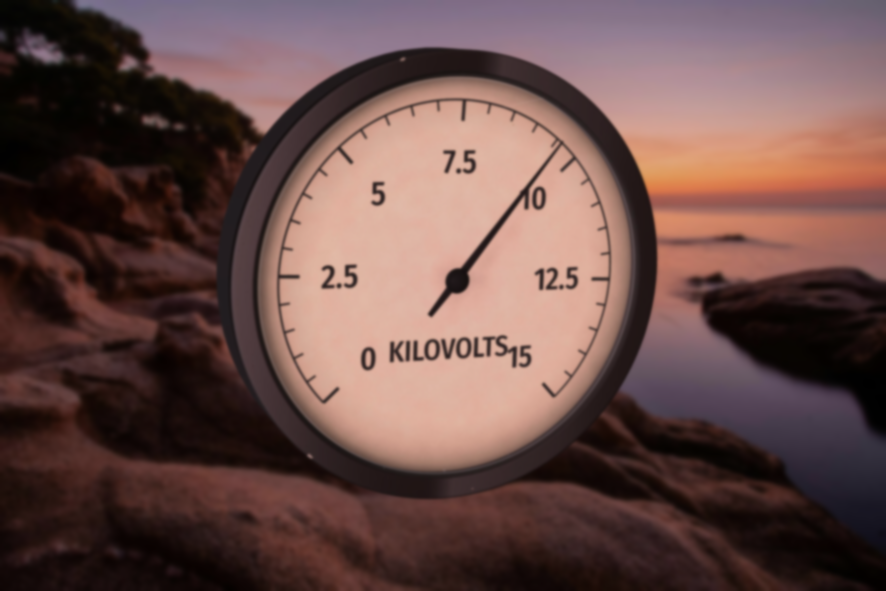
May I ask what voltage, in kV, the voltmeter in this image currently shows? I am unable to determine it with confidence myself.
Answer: 9.5 kV
